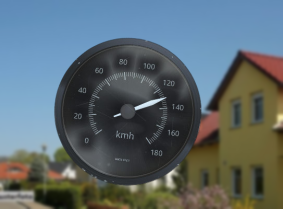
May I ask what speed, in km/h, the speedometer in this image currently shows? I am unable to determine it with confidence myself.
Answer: 130 km/h
